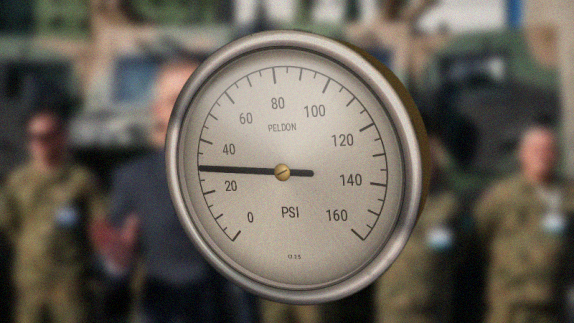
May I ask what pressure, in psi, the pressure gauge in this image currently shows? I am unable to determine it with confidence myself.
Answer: 30 psi
